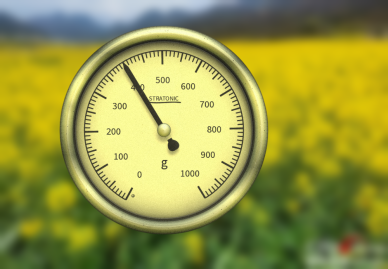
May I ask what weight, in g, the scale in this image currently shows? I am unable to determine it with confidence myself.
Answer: 400 g
